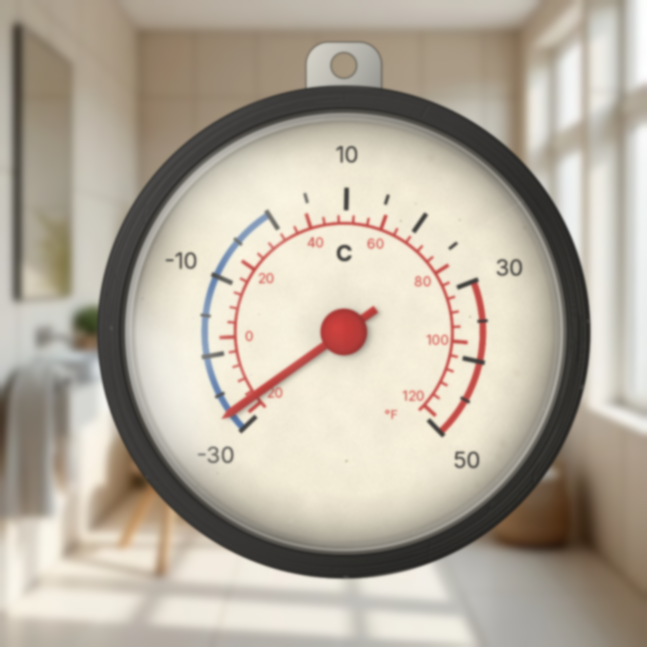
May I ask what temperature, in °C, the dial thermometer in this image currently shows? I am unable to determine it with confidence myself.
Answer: -27.5 °C
